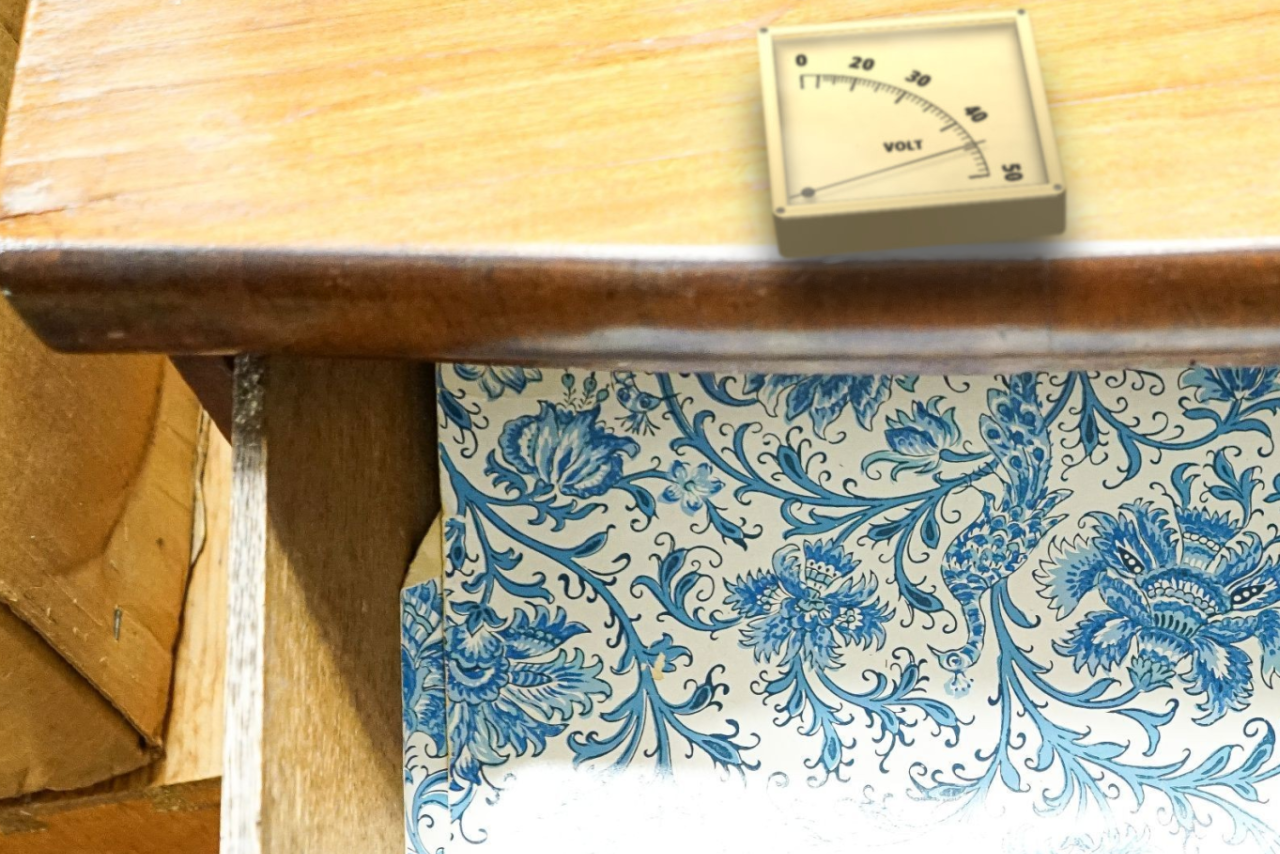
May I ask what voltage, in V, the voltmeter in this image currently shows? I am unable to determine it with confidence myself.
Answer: 45 V
